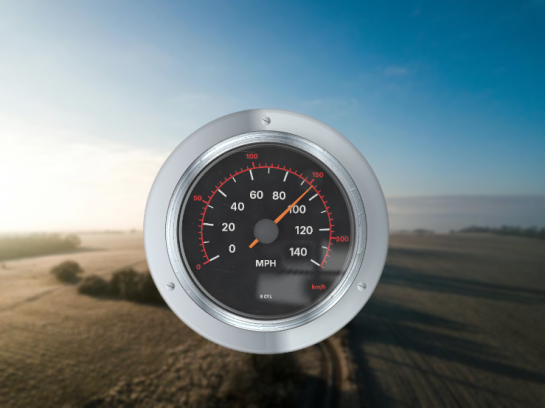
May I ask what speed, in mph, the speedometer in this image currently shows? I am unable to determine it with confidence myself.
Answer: 95 mph
